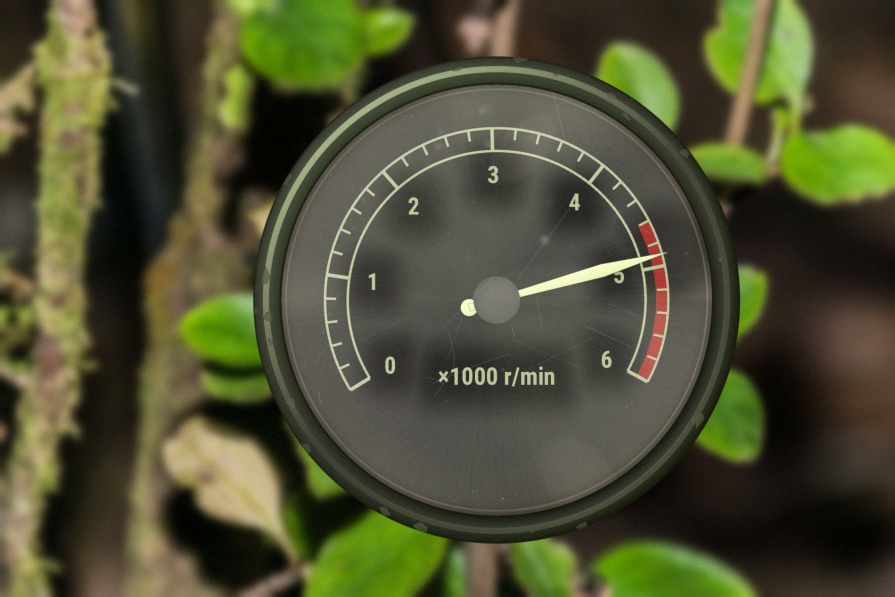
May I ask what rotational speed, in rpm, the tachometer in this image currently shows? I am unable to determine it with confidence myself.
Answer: 4900 rpm
